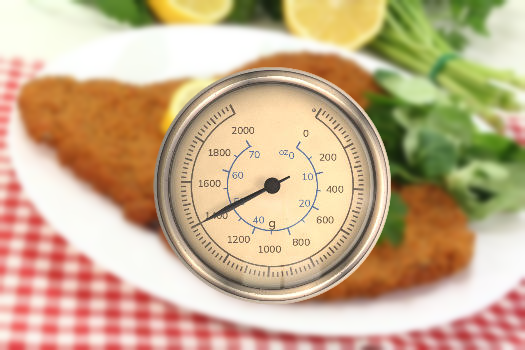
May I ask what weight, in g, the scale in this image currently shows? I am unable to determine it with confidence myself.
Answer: 1400 g
